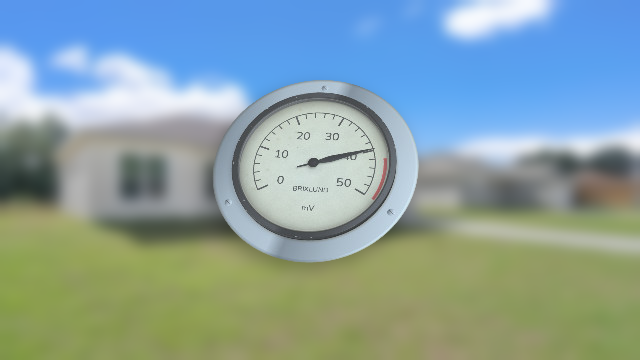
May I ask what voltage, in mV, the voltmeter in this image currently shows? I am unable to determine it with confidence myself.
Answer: 40 mV
